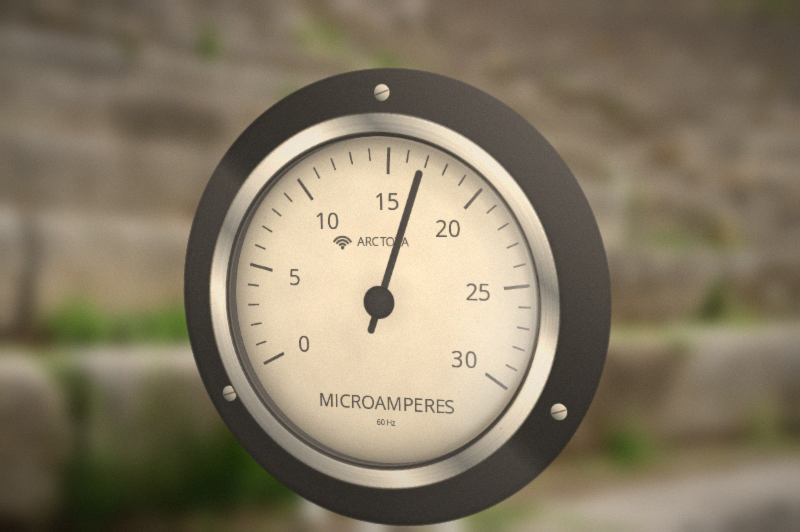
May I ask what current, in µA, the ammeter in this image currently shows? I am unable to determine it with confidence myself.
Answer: 17 µA
